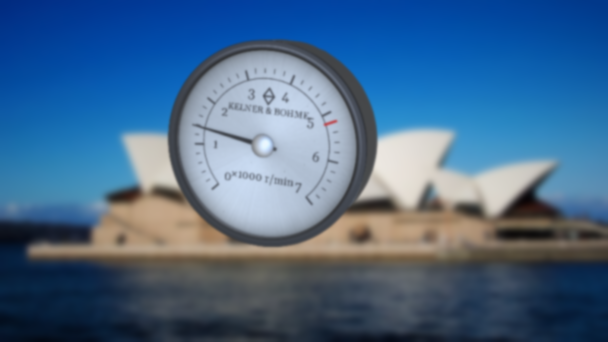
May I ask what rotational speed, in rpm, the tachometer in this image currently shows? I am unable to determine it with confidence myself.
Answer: 1400 rpm
